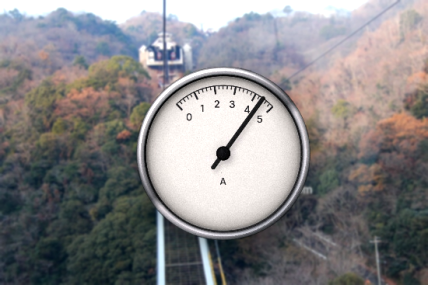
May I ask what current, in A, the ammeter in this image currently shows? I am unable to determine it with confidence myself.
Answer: 4.4 A
